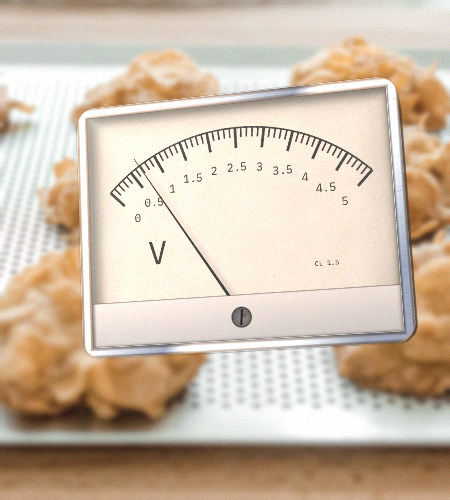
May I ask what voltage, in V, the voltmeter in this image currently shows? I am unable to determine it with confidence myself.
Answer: 0.7 V
